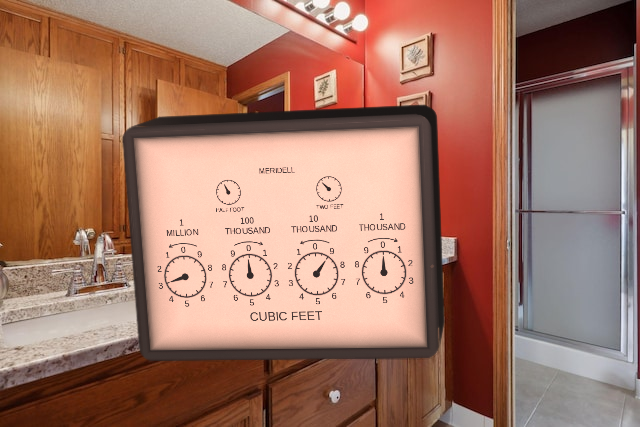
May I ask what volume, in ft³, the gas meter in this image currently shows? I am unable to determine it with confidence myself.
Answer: 299000 ft³
